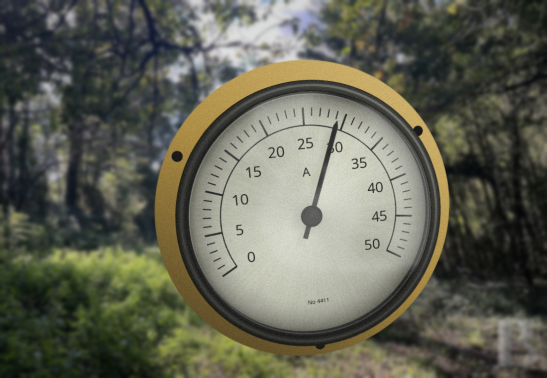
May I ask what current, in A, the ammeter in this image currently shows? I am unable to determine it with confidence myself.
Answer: 29 A
